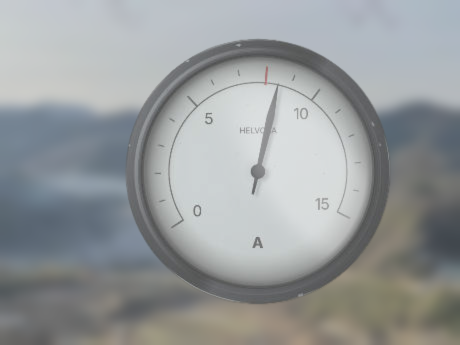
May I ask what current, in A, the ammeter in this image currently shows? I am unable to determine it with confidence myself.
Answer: 8.5 A
